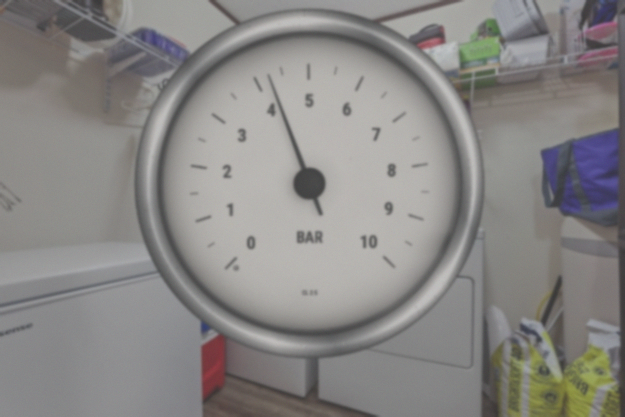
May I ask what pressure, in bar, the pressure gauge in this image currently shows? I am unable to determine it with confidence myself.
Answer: 4.25 bar
